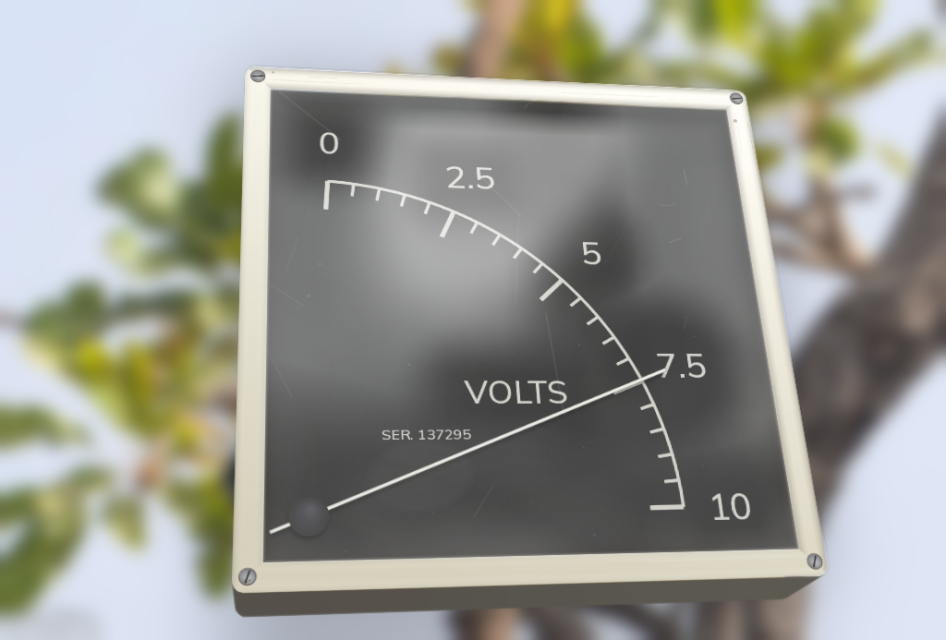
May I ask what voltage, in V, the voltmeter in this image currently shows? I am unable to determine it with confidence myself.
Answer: 7.5 V
